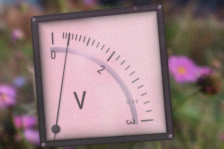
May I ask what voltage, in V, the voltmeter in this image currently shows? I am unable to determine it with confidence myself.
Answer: 1 V
